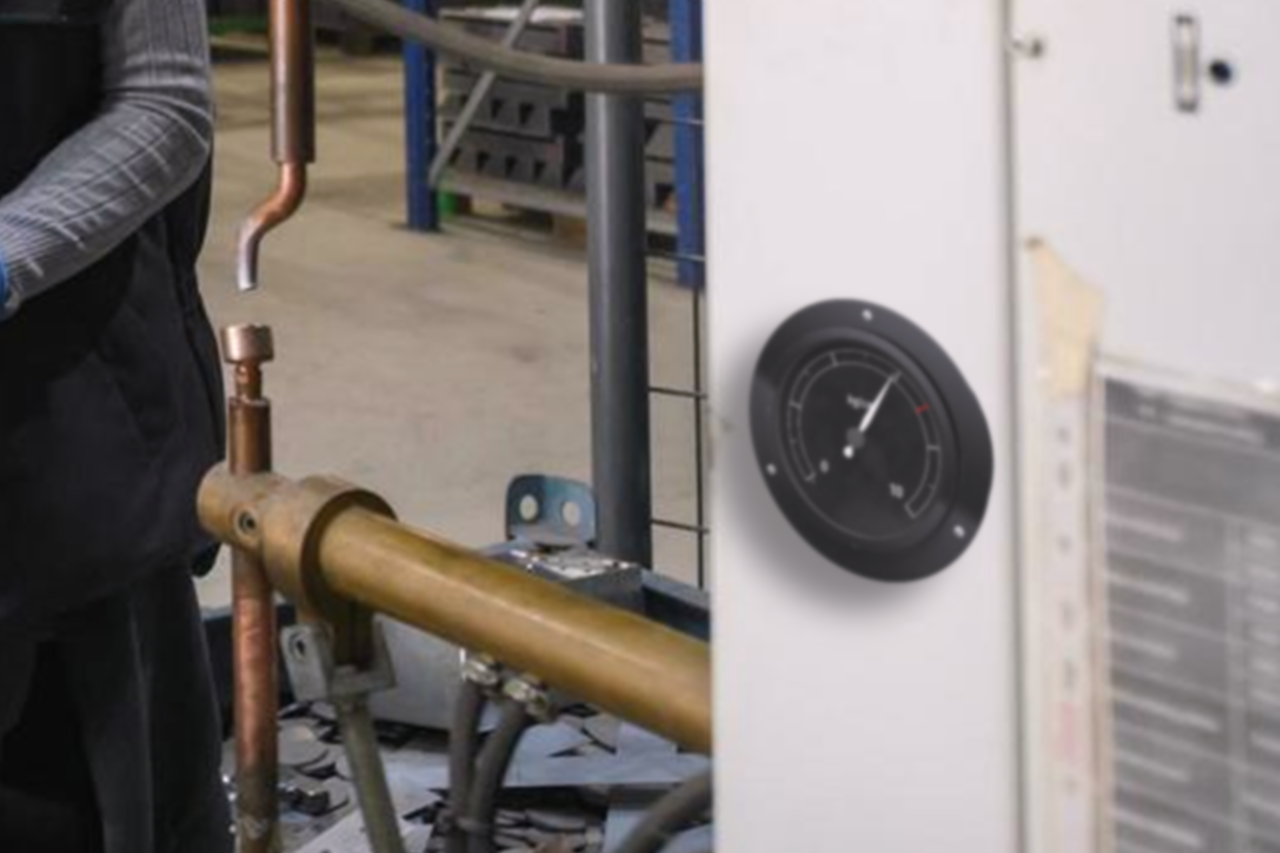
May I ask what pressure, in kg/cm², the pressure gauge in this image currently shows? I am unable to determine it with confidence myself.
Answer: 6 kg/cm²
